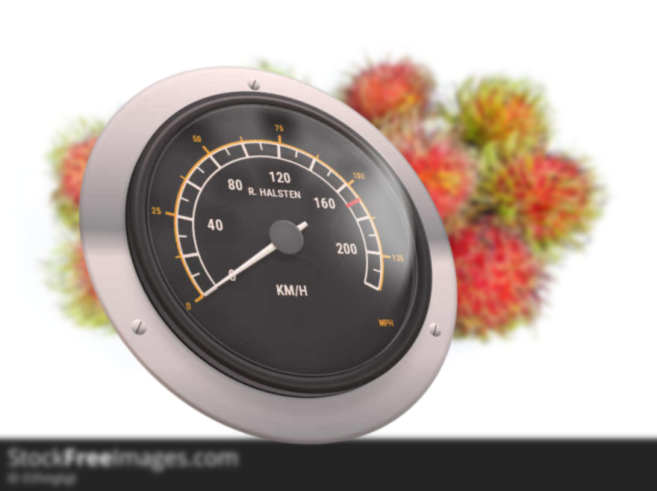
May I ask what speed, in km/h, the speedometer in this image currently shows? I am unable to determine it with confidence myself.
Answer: 0 km/h
